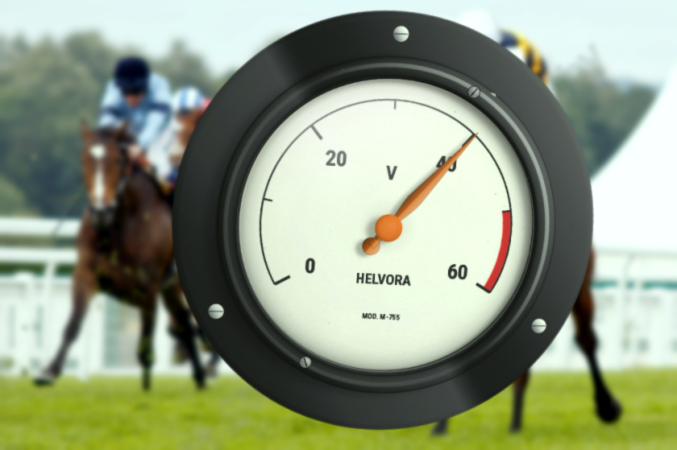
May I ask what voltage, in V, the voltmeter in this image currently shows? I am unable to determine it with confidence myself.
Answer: 40 V
